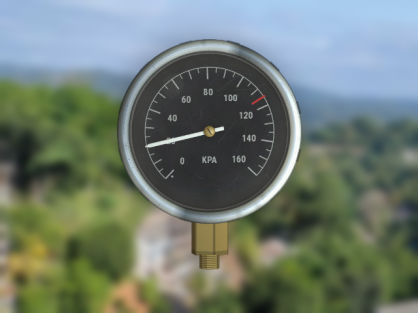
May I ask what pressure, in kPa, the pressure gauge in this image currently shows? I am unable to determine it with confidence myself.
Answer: 20 kPa
